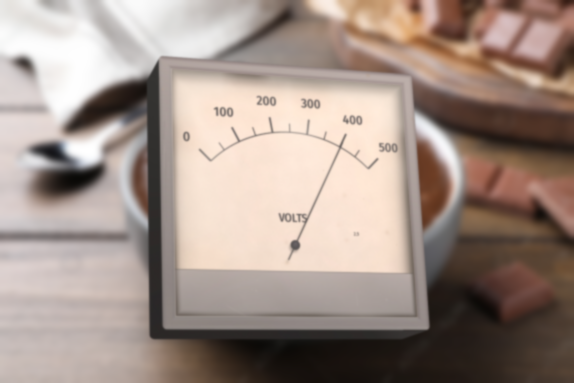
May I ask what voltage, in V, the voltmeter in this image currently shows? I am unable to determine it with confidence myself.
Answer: 400 V
